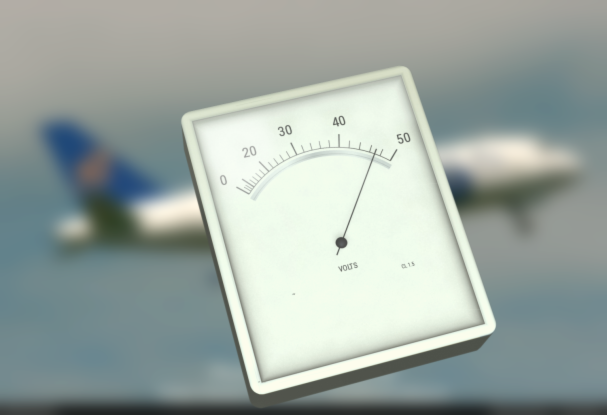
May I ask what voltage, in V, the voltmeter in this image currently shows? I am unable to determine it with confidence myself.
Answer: 47 V
